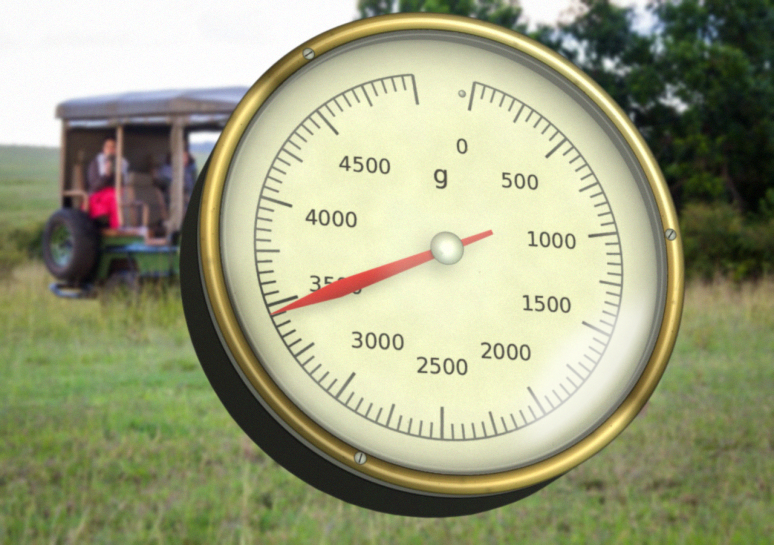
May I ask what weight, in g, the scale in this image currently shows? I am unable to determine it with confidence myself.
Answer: 3450 g
